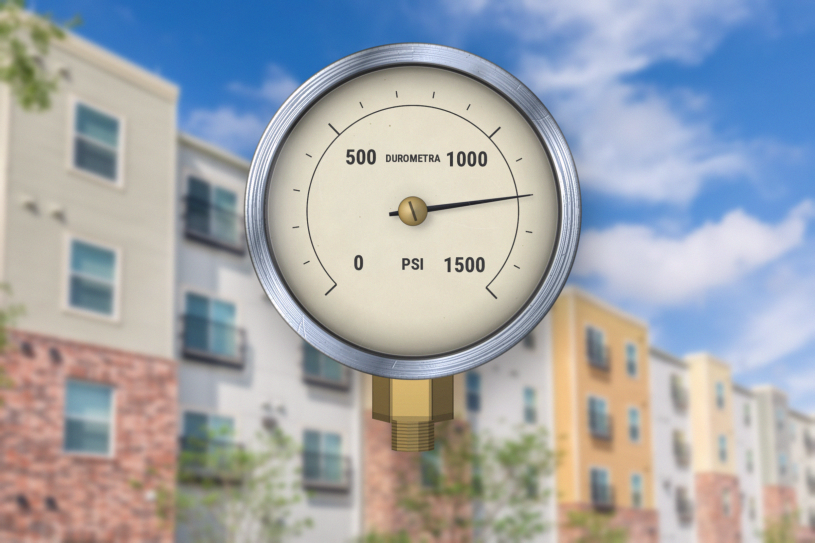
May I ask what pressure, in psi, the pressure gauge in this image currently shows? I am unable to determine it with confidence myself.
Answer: 1200 psi
